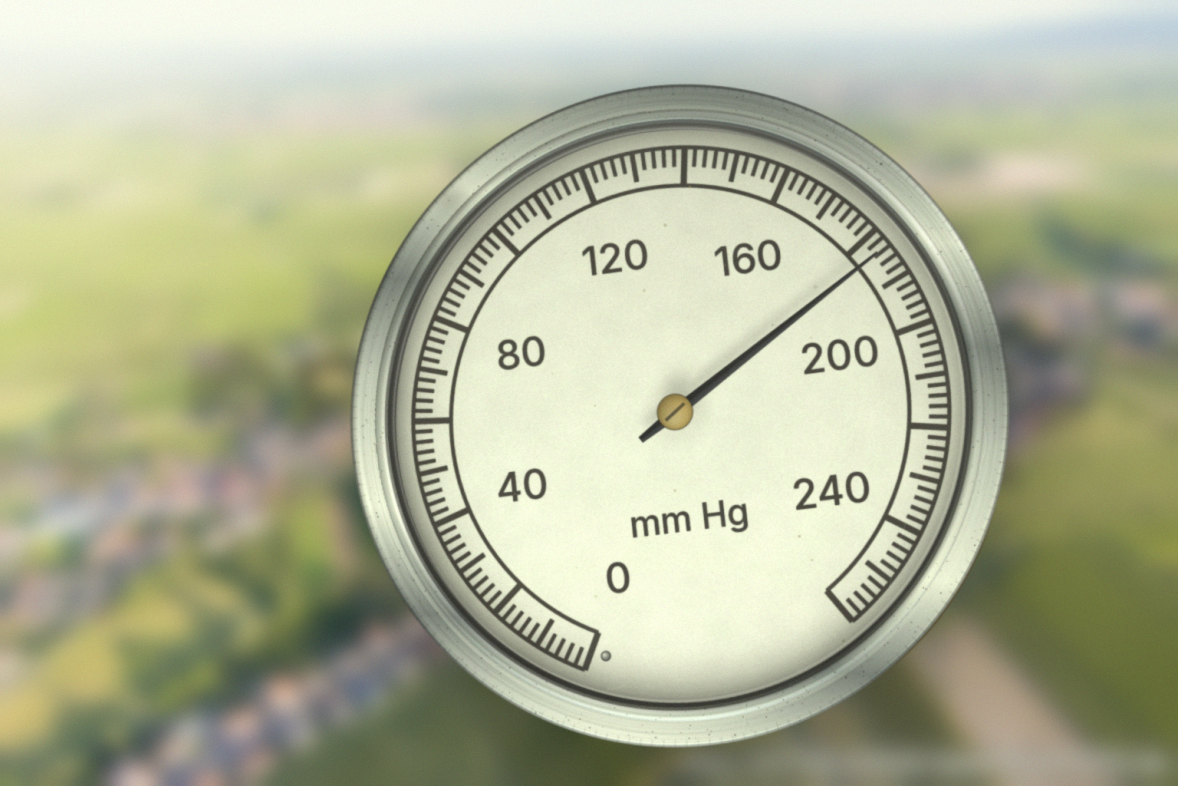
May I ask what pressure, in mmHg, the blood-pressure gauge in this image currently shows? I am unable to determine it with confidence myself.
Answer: 184 mmHg
